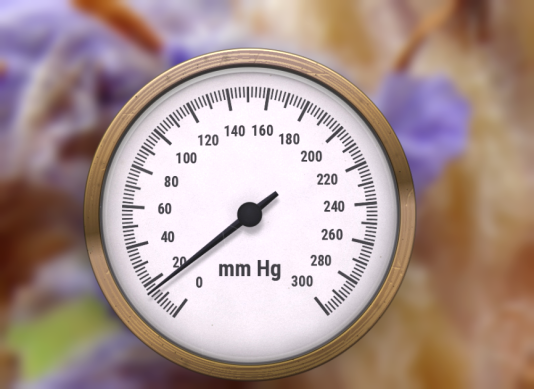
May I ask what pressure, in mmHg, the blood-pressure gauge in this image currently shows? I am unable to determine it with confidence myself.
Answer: 16 mmHg
